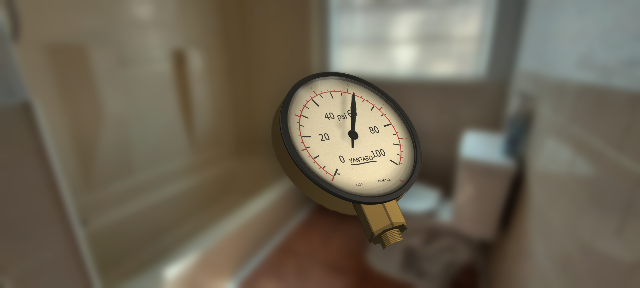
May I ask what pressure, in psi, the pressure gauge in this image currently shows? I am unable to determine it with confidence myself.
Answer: 60 psi
